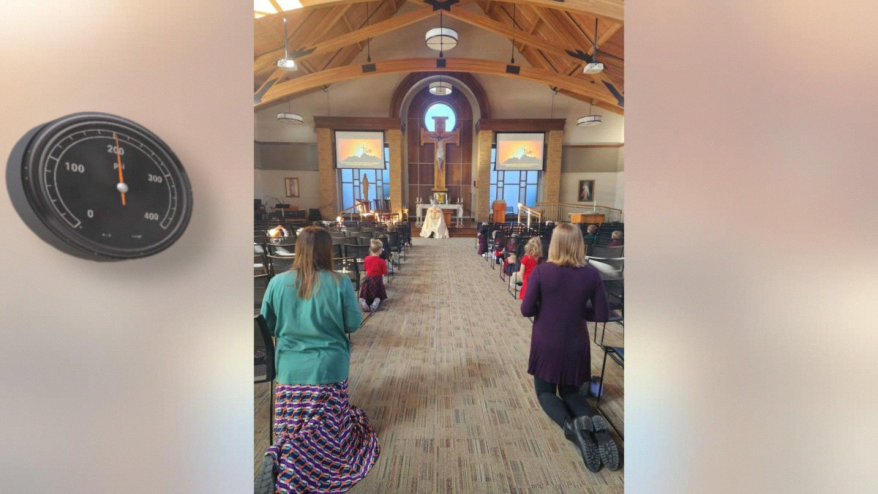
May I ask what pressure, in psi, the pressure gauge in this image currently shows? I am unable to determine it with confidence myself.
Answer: 200 psi
